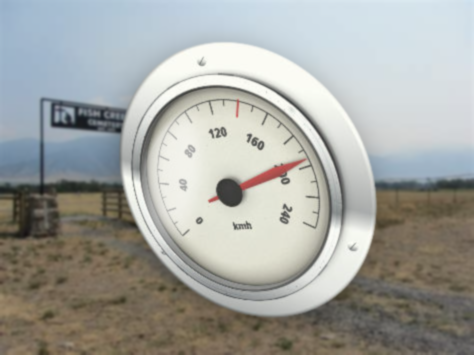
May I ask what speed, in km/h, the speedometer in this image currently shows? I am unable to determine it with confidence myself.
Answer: 195 km/h
